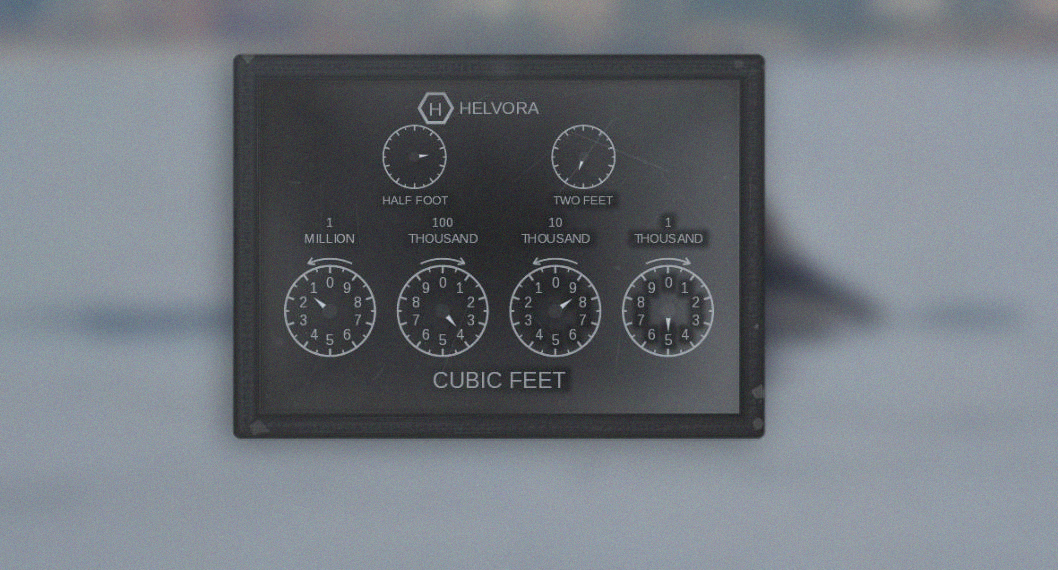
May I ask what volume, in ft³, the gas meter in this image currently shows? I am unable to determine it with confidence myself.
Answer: 138500 ft³
